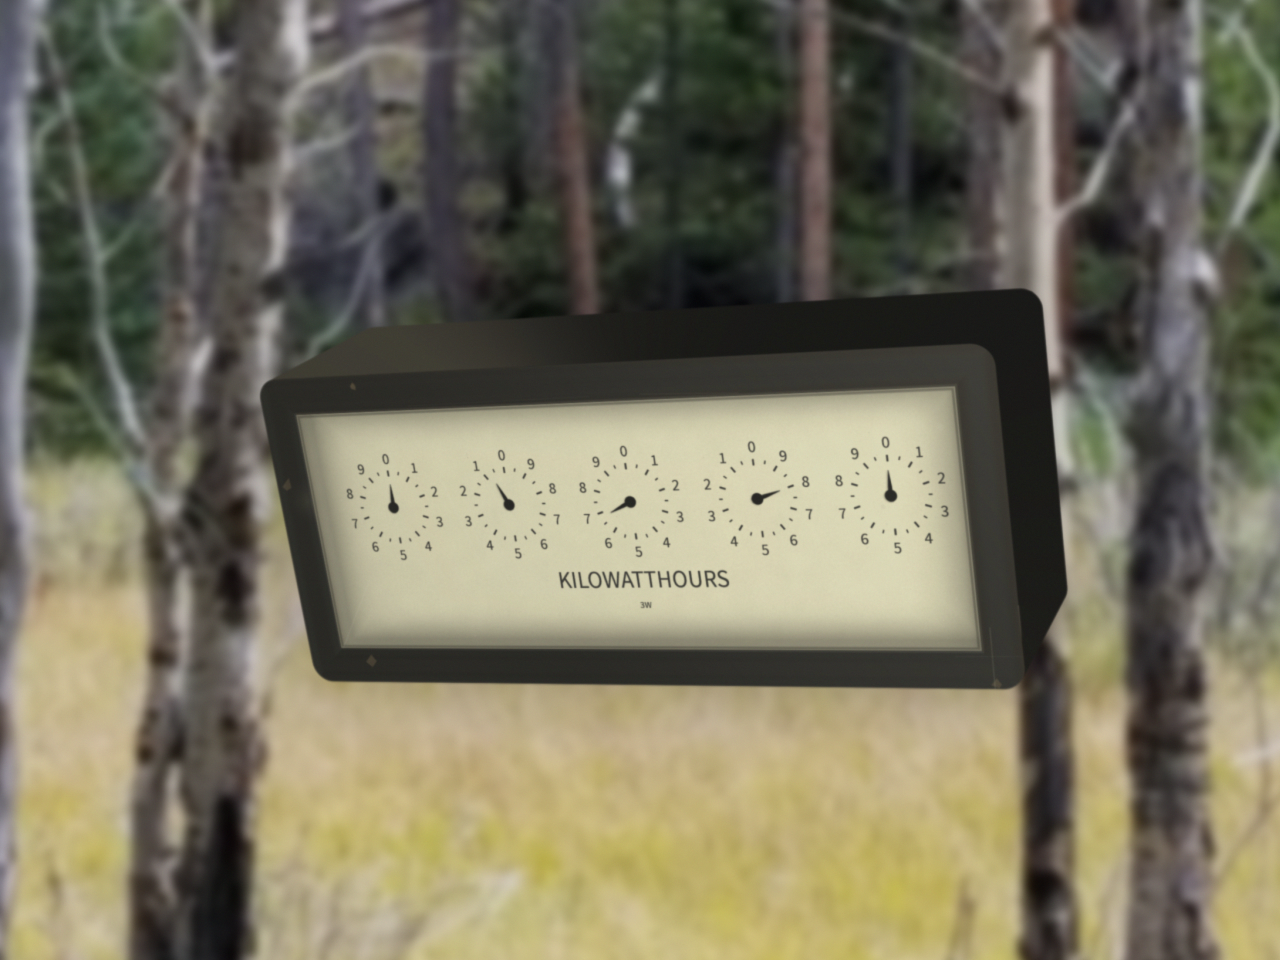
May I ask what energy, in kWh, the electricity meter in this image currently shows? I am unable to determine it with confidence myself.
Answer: 680 kWh
